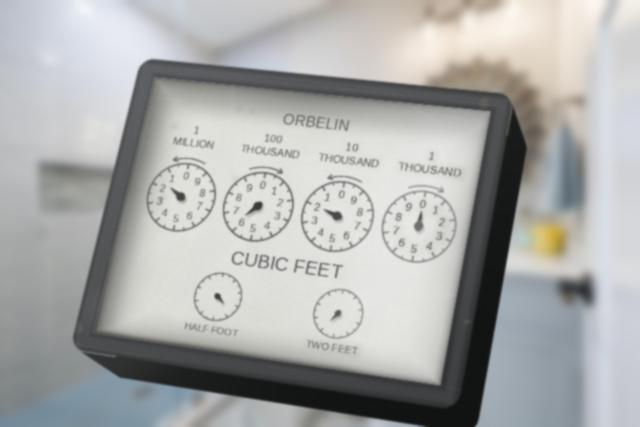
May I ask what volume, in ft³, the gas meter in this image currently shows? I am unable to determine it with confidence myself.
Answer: 162000 ft³
